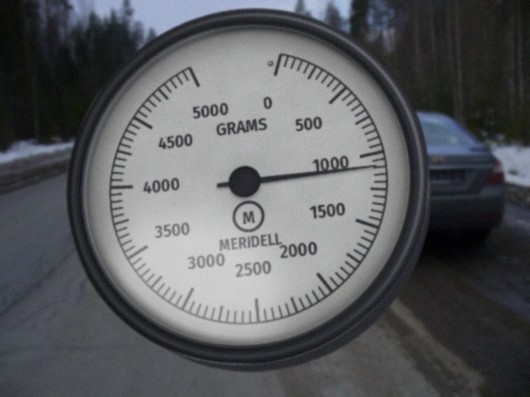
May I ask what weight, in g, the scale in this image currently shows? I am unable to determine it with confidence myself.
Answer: 1100 g
